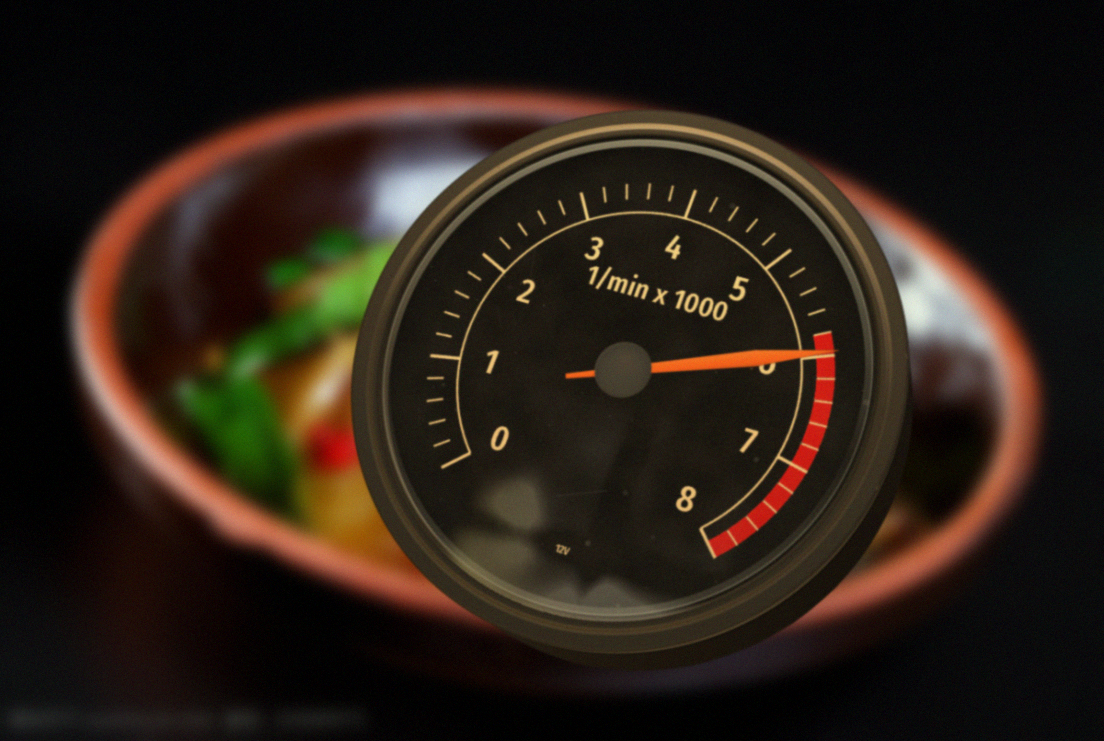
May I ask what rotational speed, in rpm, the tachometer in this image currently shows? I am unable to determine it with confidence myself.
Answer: 6000 rpm
